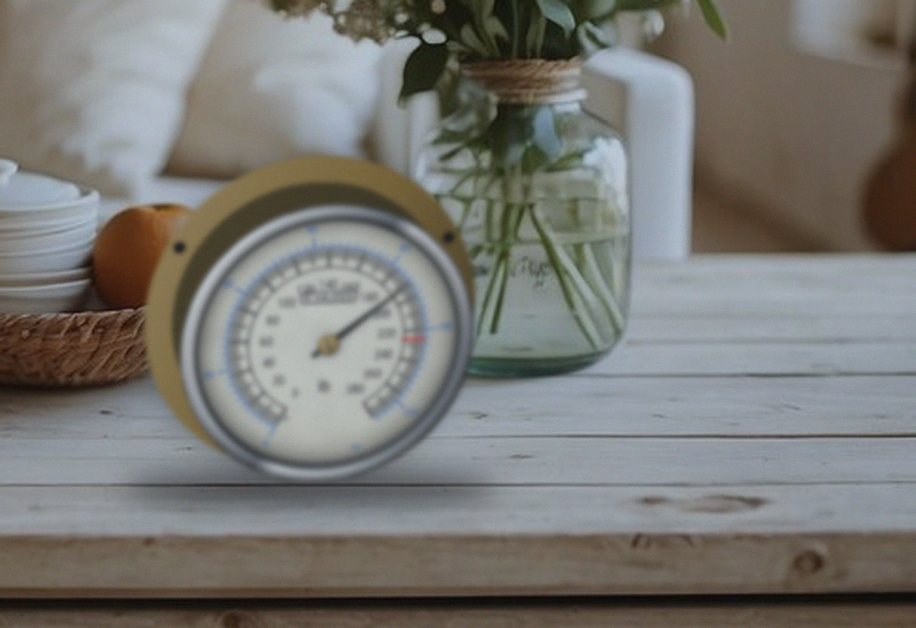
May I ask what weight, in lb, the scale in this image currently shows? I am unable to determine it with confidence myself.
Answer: 190 lb
